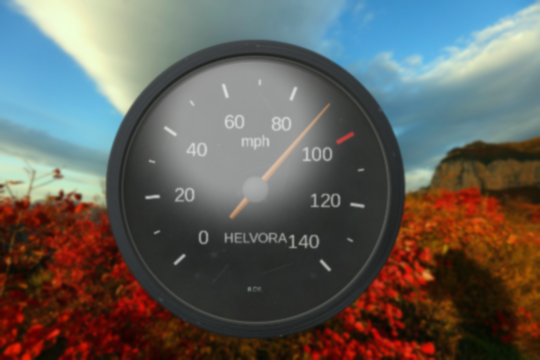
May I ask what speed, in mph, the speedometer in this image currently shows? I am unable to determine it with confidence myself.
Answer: 90 mph
